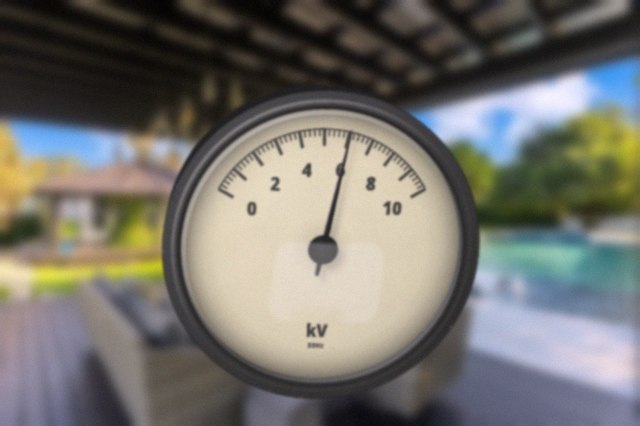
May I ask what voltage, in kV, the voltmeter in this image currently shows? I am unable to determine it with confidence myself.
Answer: 6 kV
